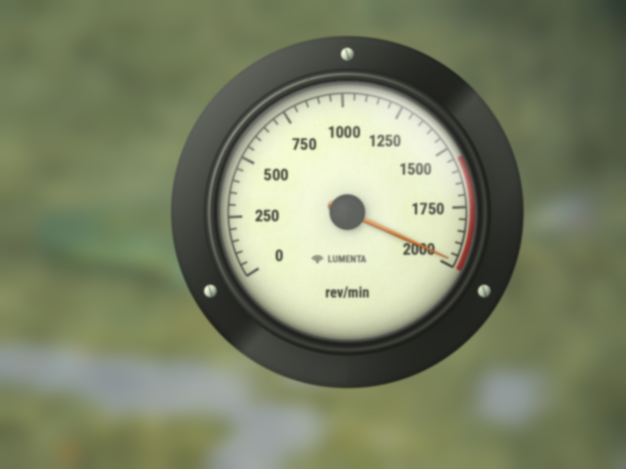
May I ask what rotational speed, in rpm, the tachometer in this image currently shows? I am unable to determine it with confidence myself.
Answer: 1975 rpm
